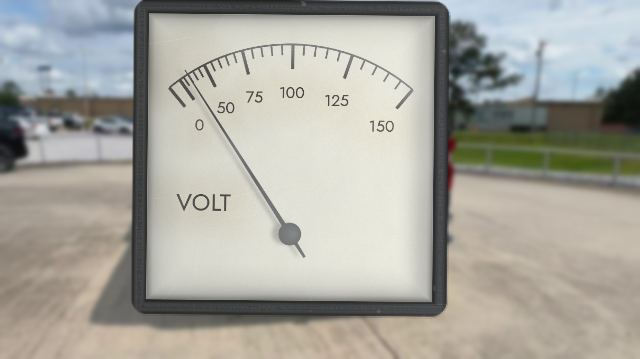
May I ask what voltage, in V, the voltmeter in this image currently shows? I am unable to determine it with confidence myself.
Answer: 35 V
